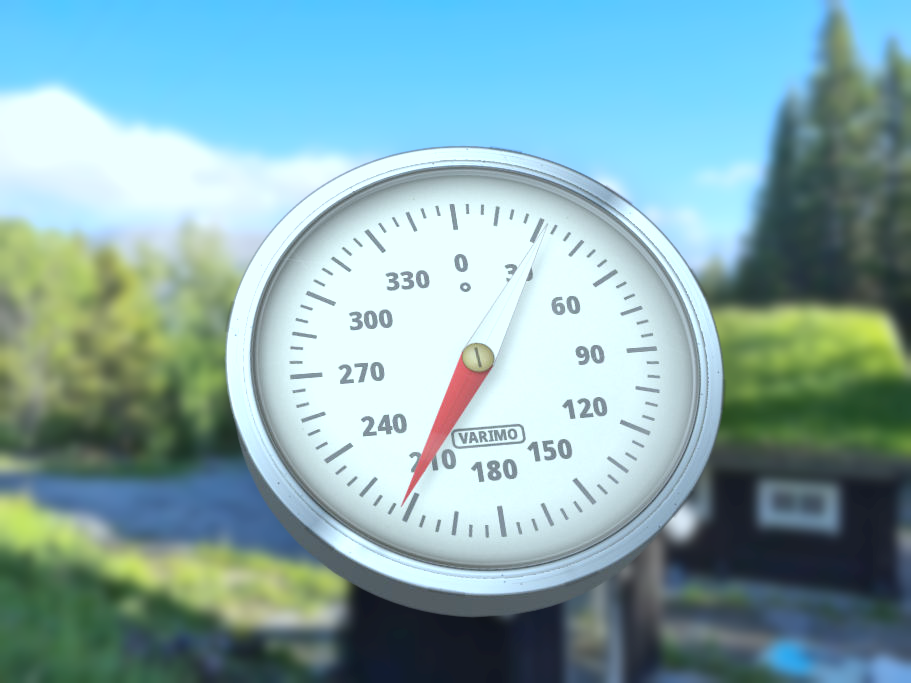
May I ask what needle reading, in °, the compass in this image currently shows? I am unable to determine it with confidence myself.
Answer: 212.5 °
